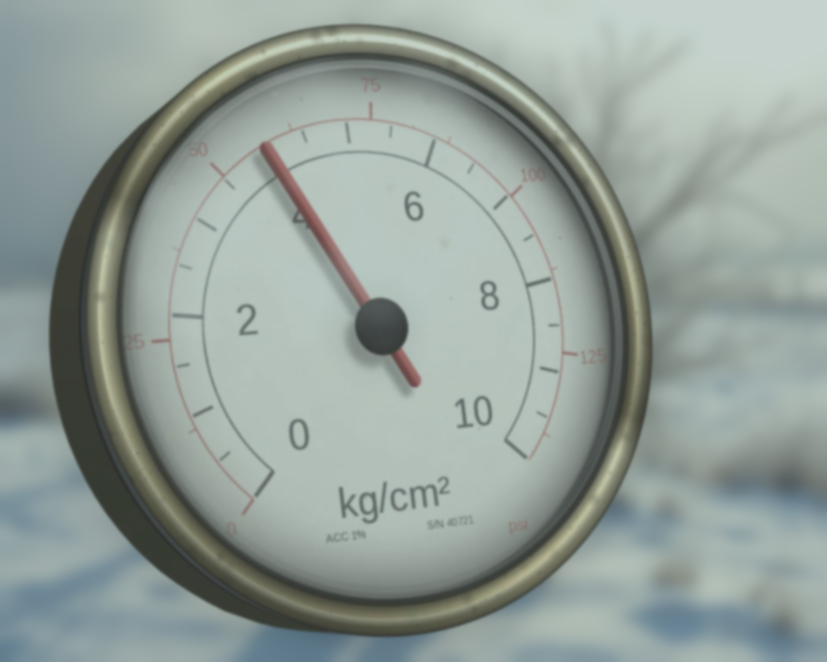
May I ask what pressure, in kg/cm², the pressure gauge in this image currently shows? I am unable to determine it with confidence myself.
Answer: 4 kg/cm²
